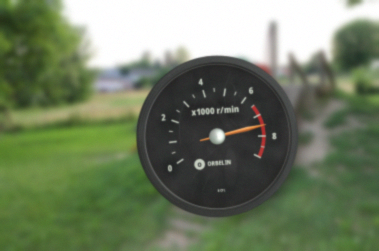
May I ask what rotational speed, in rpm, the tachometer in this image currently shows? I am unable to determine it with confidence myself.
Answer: 7500 rpm
